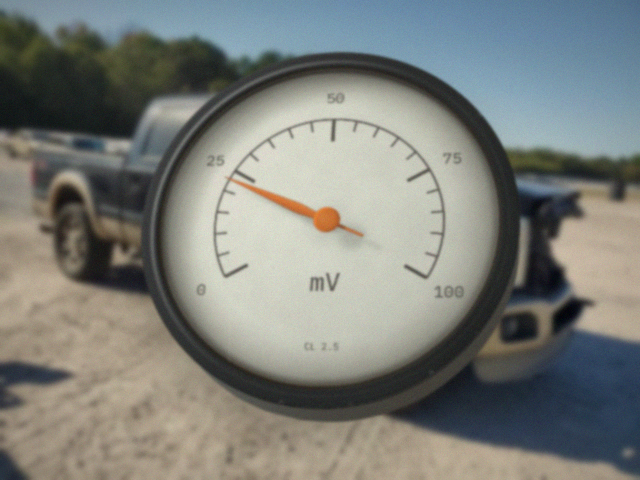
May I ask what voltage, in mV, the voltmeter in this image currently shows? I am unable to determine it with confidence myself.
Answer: 22.5 mV
